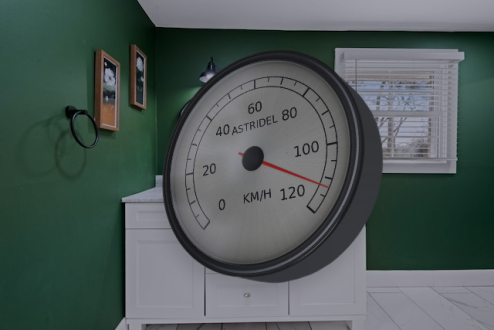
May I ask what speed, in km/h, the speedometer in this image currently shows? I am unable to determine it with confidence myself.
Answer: 112.5 km/h
